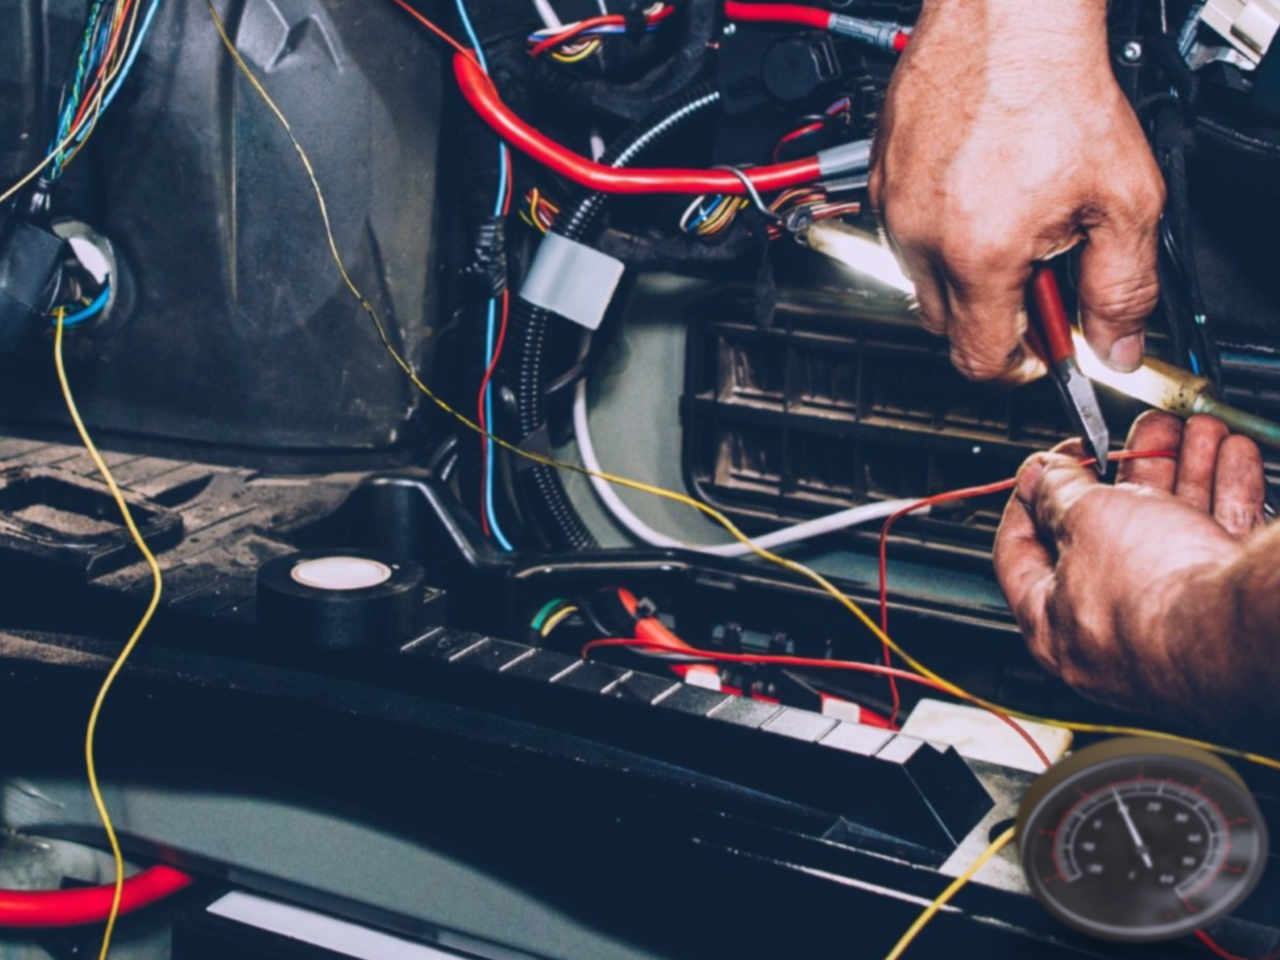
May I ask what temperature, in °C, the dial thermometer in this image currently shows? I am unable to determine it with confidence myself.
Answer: 10 °C
